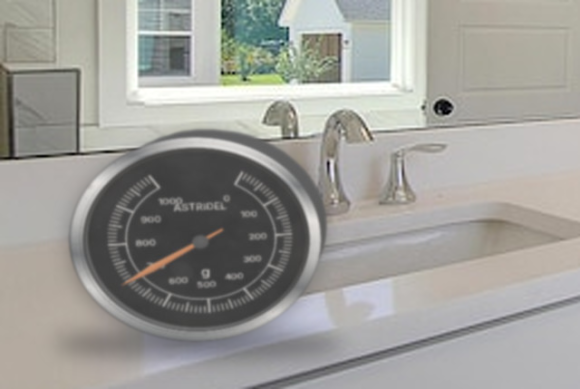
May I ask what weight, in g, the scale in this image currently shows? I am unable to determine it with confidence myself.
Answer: 700 g
